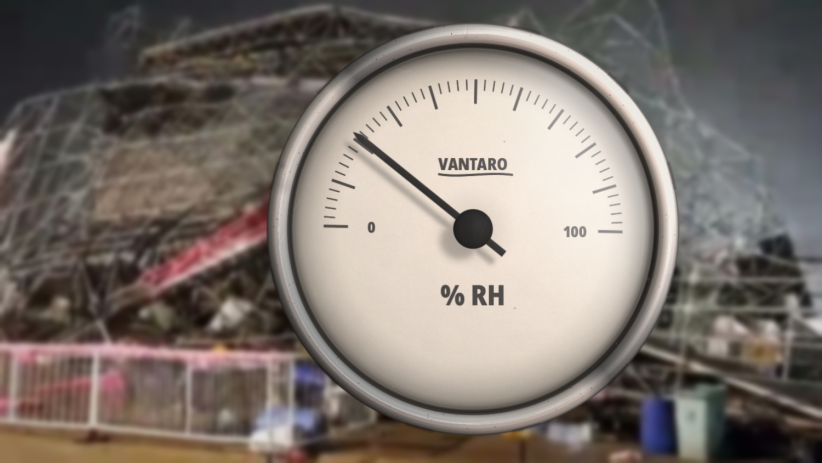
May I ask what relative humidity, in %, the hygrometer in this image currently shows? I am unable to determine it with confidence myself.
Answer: 21 %
